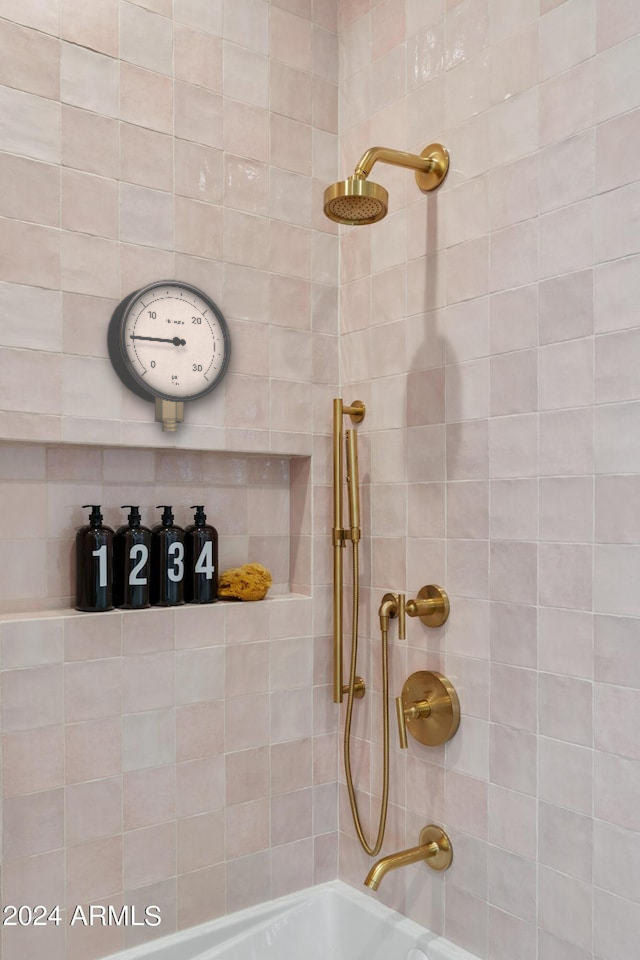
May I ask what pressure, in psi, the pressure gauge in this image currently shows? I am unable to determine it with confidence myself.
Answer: 5 psi
